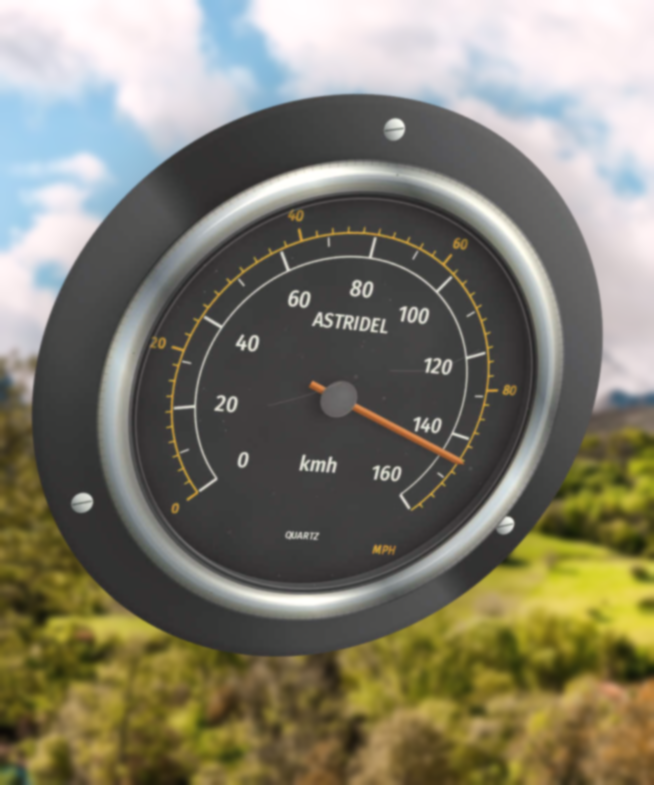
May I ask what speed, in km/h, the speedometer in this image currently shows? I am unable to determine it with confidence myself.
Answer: 145 km/h
